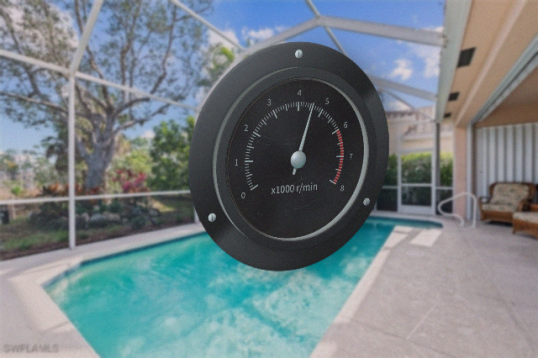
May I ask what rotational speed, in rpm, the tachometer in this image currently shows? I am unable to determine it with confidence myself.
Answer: 4500 rpm
